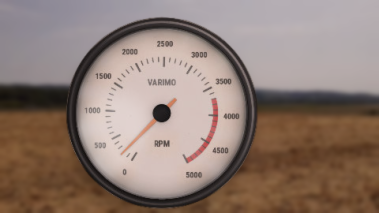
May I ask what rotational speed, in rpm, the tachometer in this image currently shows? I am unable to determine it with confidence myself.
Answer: 200 rpm
